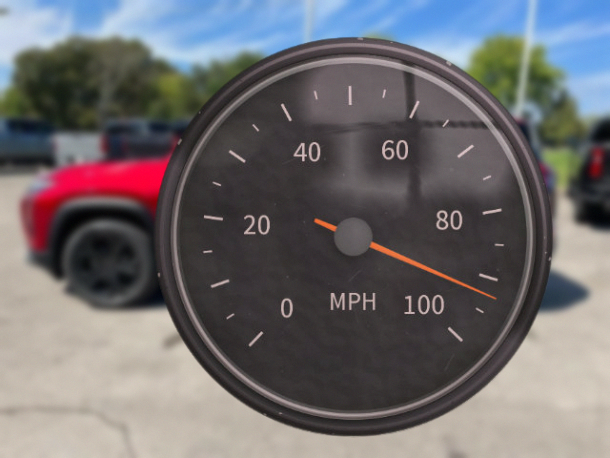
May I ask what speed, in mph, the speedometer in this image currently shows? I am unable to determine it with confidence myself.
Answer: 92.5 mph
